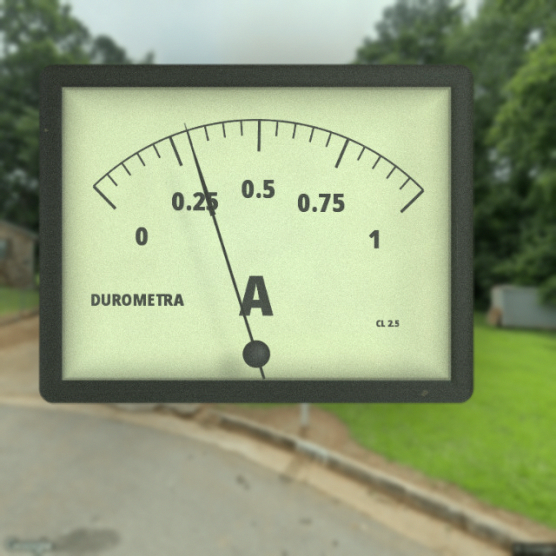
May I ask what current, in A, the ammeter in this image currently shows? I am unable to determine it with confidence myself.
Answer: 0.3 A
